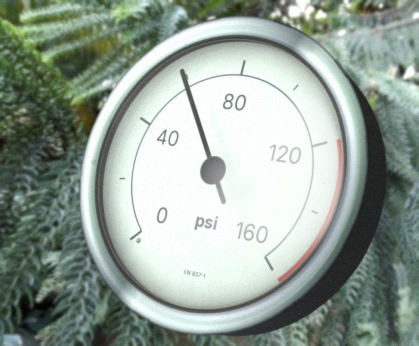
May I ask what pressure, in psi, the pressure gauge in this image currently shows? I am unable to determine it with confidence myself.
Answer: 60 psi
